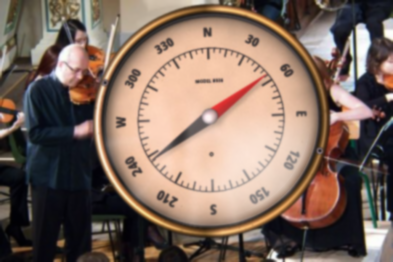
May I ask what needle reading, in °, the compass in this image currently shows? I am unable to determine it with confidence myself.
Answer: 55 °
